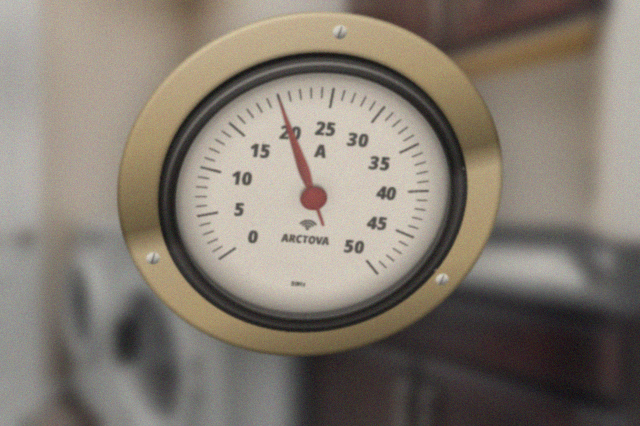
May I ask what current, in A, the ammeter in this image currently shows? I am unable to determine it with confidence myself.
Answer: 20 A
